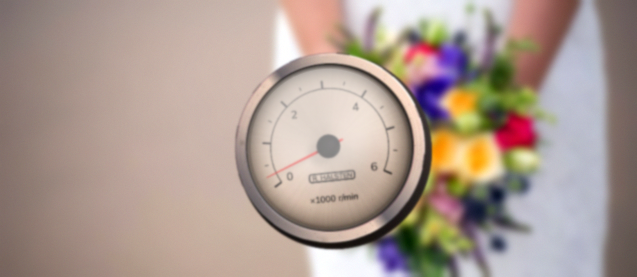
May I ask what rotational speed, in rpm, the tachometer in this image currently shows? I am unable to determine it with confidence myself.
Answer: 250 rpm
